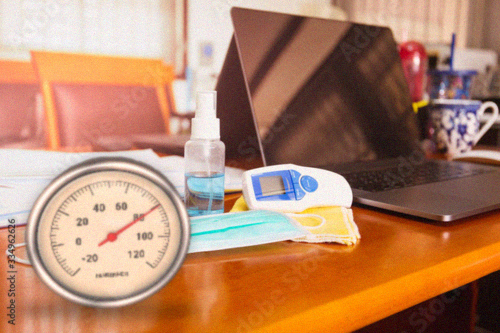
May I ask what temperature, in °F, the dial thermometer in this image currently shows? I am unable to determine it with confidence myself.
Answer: 80 °F
